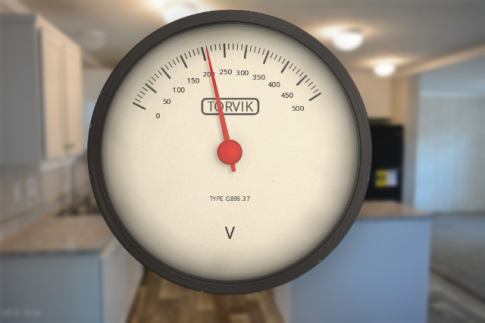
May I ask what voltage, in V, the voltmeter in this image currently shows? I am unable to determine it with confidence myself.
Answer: 210 V
